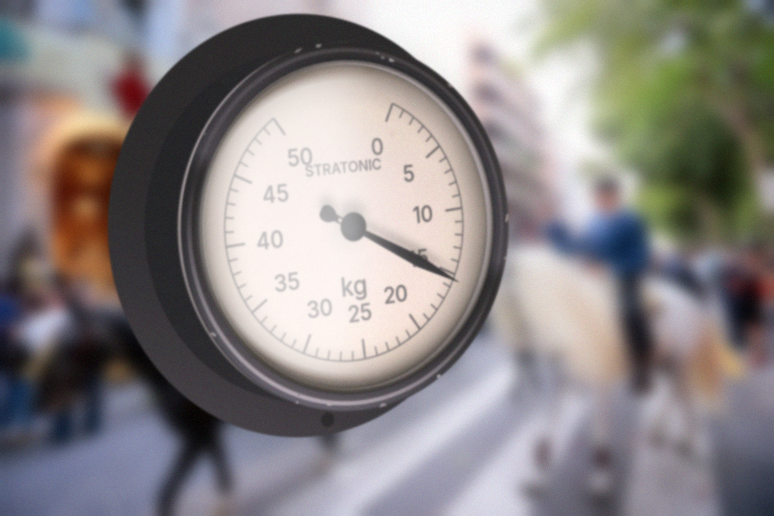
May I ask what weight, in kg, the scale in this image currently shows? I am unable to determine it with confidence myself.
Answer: 15.5 kg
